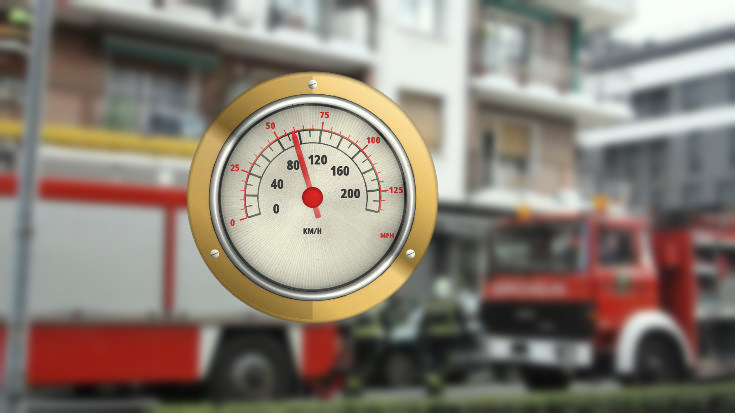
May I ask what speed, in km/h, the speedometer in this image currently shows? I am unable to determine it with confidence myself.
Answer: 95 km/h
